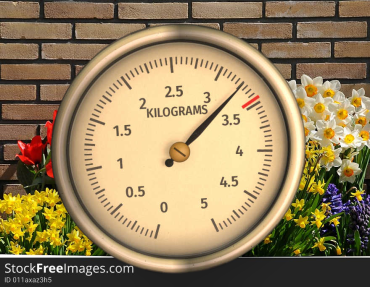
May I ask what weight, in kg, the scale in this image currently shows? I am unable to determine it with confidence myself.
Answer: 3.25 kg
